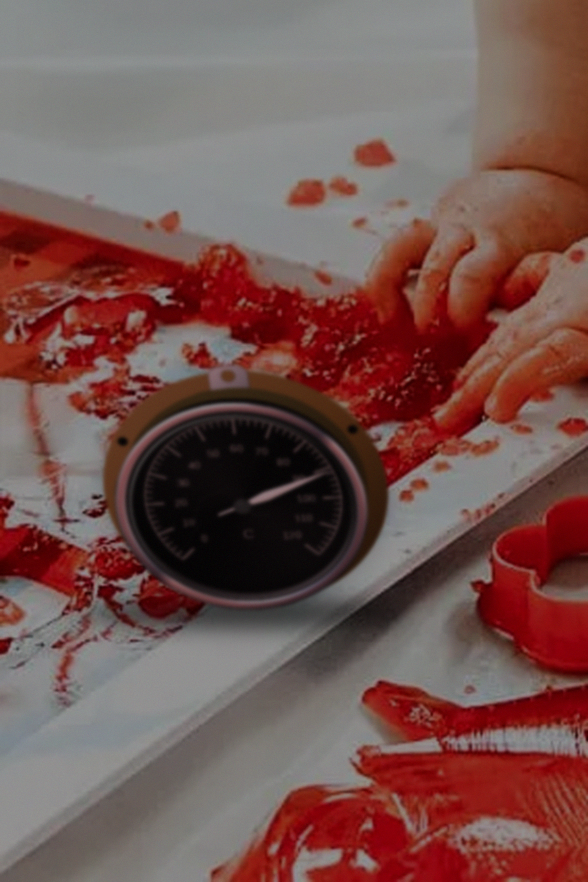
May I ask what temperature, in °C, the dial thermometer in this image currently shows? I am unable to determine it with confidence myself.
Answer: 90 °C
